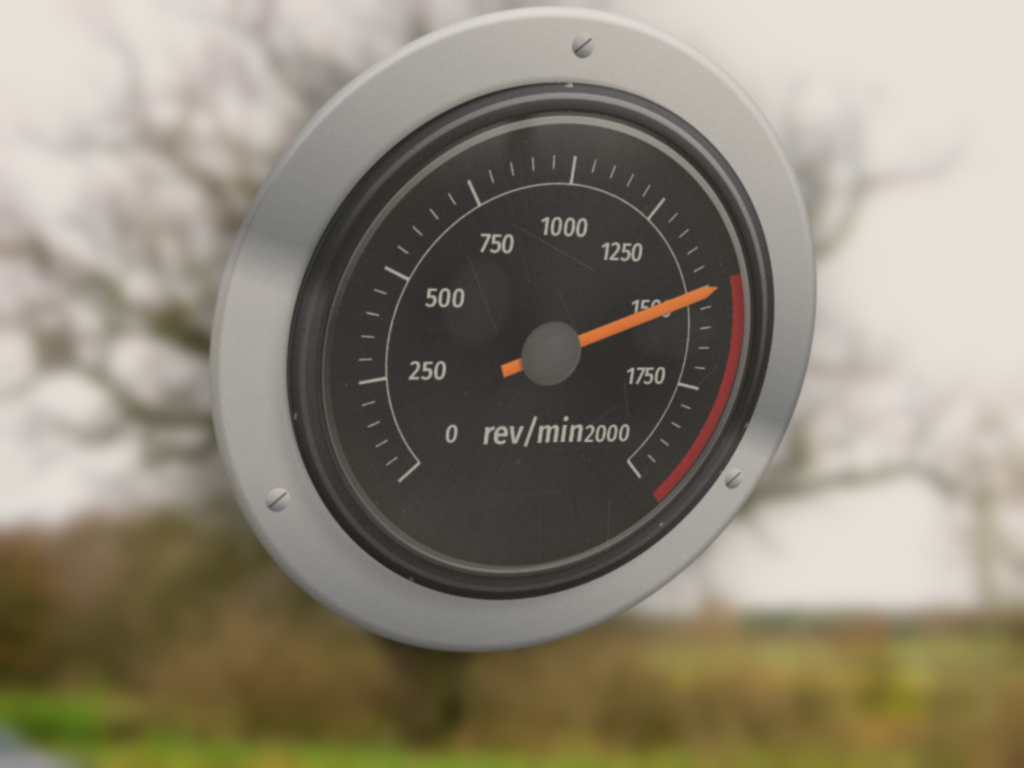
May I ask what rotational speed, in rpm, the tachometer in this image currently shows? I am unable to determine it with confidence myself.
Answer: 1500 rpm
